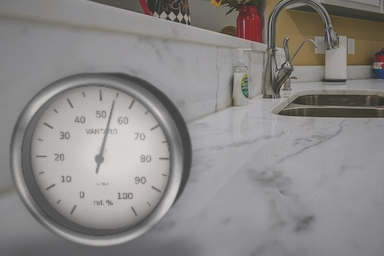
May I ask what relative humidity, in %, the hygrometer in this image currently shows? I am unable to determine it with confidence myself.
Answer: 55 %
